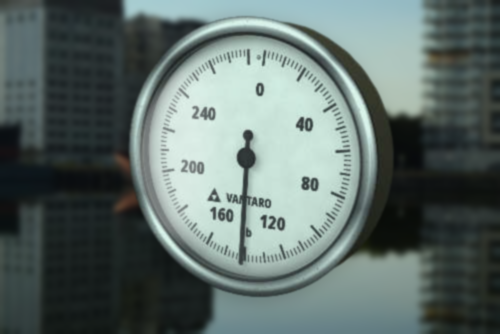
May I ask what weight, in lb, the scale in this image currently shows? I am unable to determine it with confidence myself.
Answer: 140 lb
